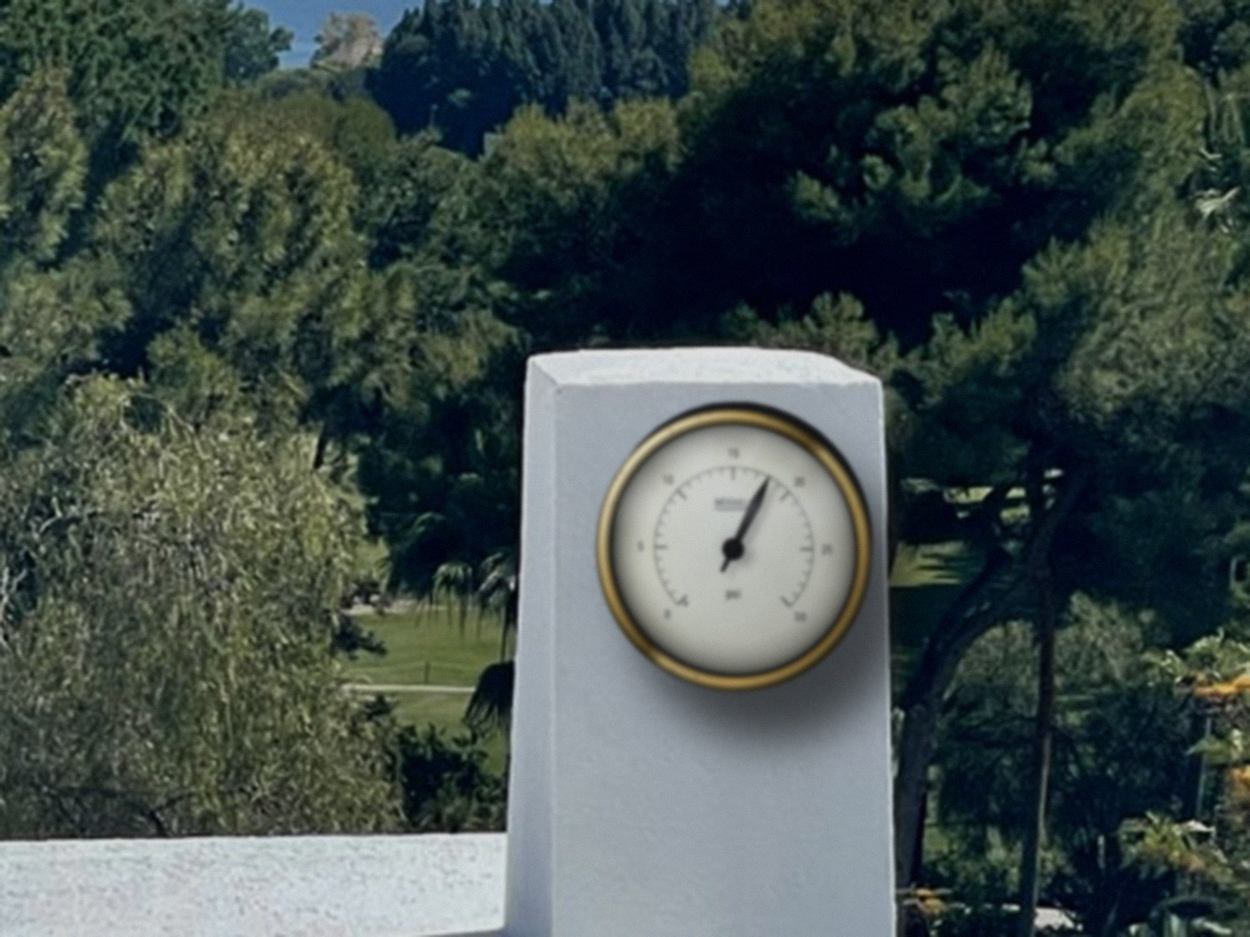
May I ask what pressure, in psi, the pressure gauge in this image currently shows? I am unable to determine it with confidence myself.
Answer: 18 psi
